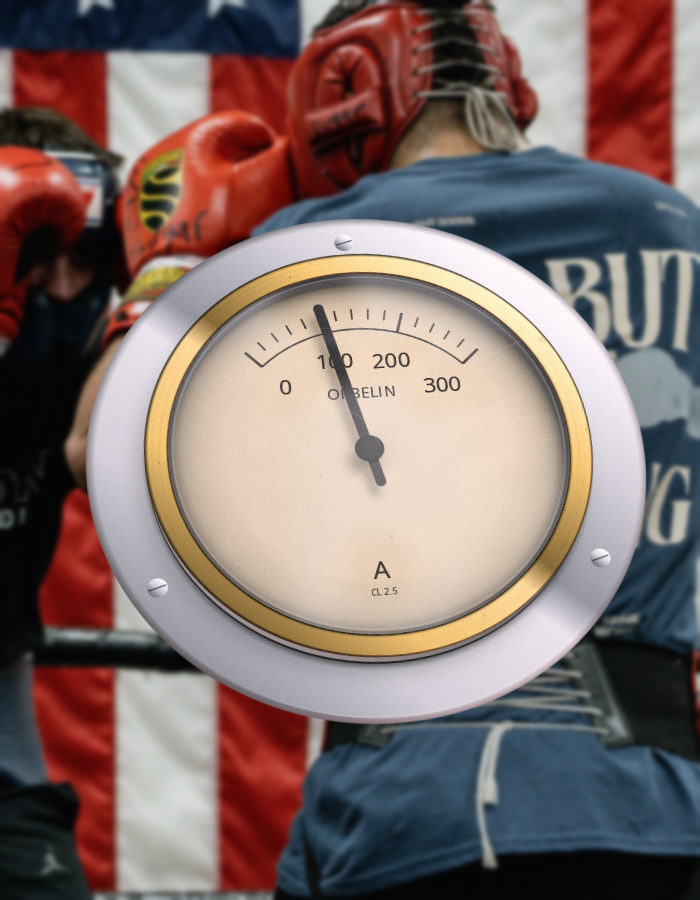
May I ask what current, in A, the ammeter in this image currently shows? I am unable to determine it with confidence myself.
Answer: 100 A
